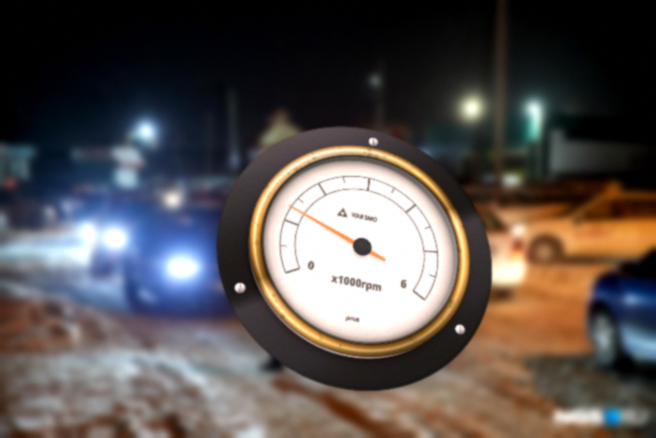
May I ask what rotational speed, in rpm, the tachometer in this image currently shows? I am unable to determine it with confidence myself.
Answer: 1250 rpm
